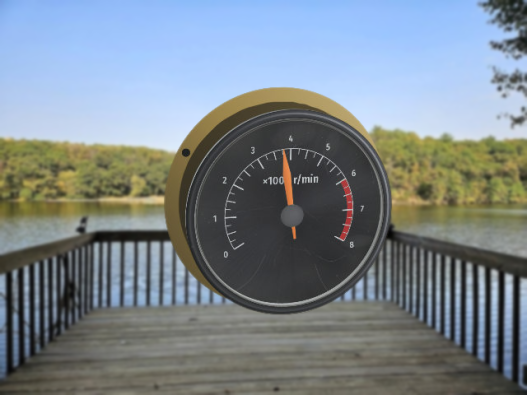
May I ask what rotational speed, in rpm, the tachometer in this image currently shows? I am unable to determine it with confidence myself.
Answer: 3750 rpm
